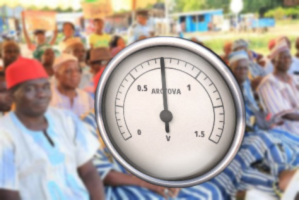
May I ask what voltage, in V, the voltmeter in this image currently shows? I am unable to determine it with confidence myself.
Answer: 0.75 V
